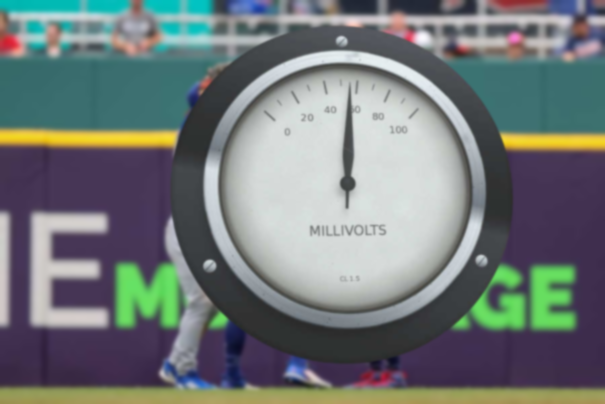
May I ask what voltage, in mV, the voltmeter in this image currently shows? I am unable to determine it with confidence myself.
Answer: 55 mV
